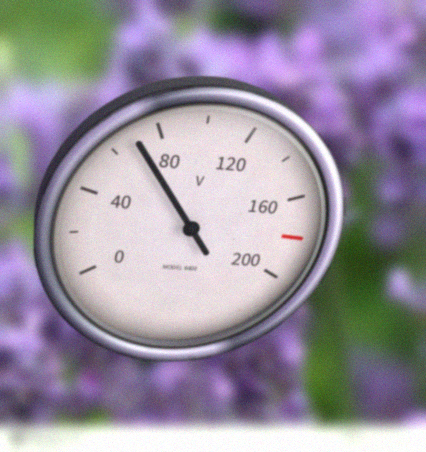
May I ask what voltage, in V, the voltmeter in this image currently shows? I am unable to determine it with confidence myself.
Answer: 70 V
